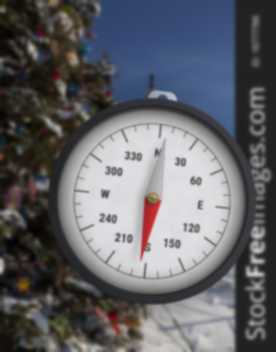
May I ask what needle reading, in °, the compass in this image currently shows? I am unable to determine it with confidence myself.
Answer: 185 °
